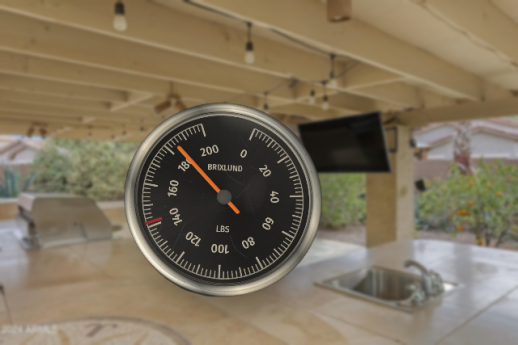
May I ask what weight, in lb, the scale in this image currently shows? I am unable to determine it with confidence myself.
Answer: 184 lb
